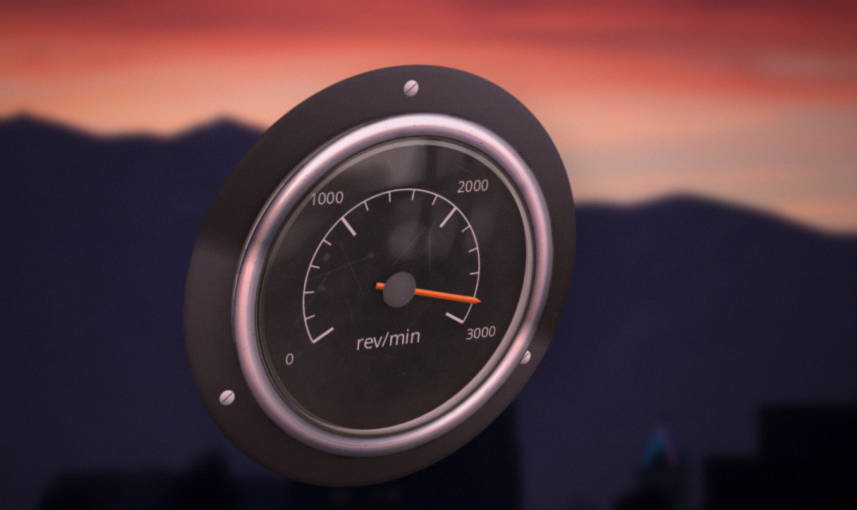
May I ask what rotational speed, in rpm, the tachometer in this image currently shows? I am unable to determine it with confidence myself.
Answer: 2800 rpm
